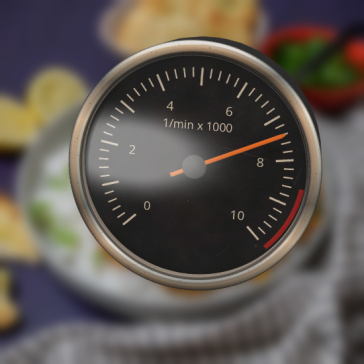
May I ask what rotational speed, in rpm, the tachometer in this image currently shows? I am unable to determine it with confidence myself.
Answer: 7400 rpm
